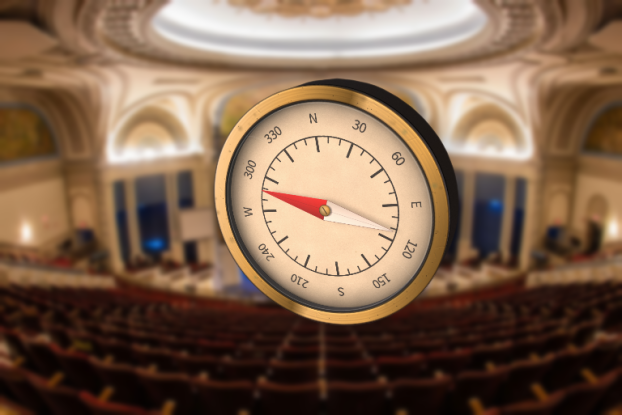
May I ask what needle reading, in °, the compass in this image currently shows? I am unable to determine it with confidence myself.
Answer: 290 °
